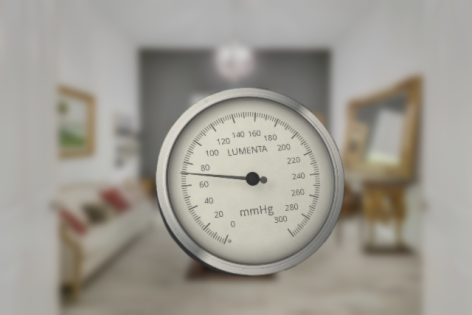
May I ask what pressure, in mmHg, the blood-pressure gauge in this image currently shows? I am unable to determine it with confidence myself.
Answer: 70 mmHg
